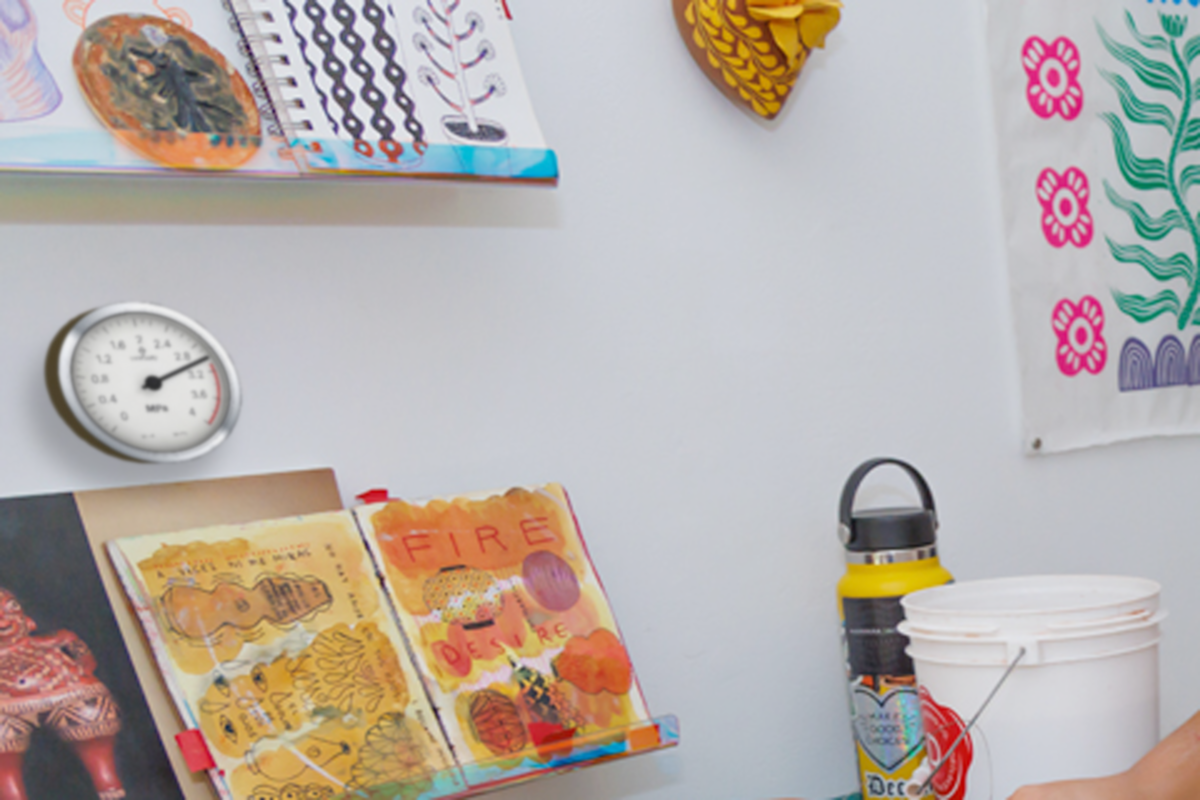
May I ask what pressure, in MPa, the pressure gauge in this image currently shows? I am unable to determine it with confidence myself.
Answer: 3 MPa
